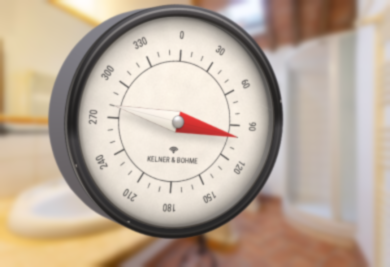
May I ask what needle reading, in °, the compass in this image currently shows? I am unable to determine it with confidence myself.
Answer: 100 °
